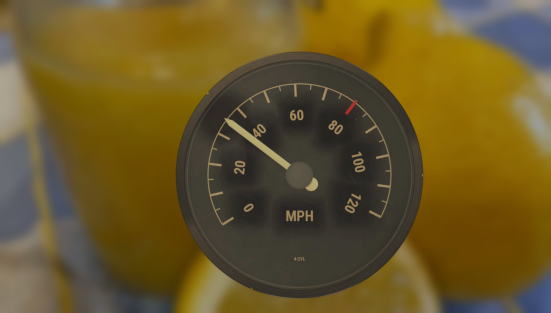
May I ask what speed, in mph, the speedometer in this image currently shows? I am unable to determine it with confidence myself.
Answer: 35 mph
